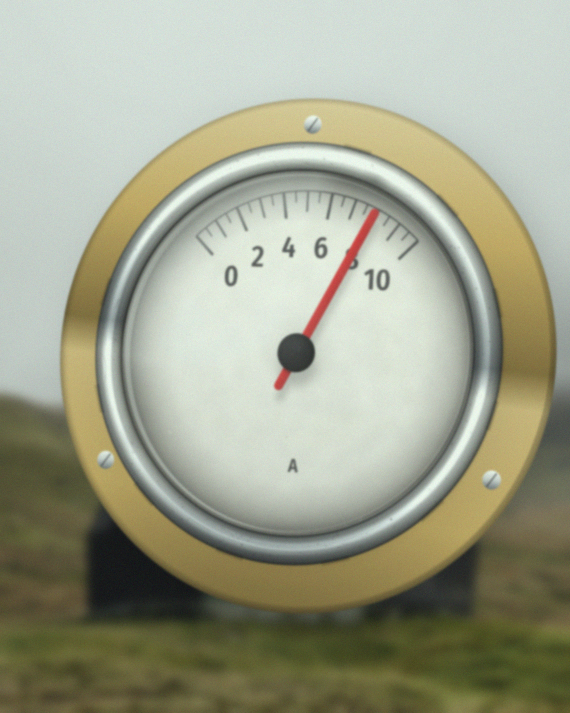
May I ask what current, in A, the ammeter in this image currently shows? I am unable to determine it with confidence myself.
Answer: 8 A
